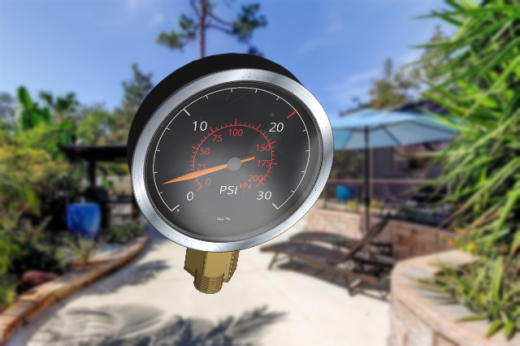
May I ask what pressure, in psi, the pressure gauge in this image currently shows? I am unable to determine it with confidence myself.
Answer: 3 psi
